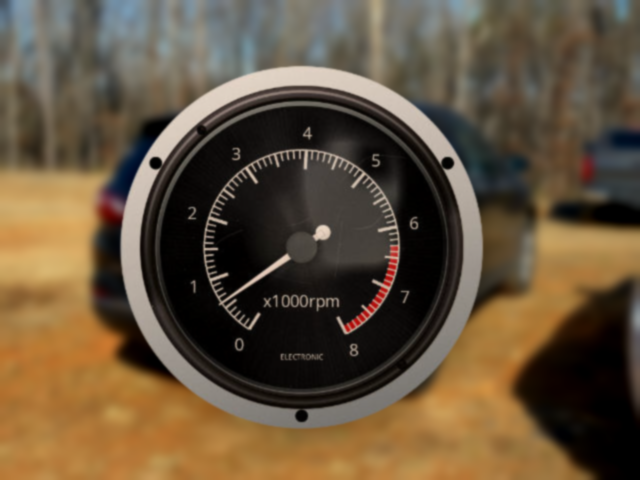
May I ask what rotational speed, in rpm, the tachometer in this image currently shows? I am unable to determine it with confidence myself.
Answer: 600 rpm
